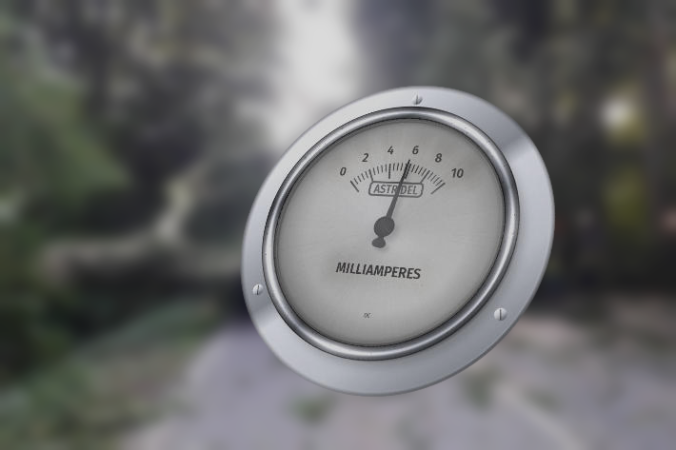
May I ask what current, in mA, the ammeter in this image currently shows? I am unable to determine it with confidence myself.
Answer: 6 mA
